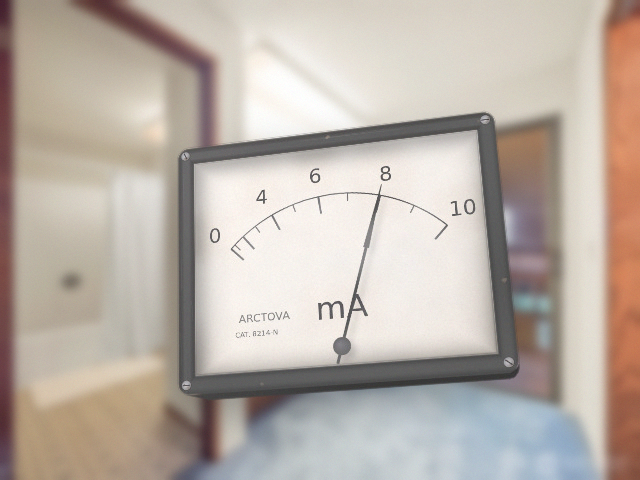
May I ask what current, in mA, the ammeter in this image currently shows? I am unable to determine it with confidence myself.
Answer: 8 mA
